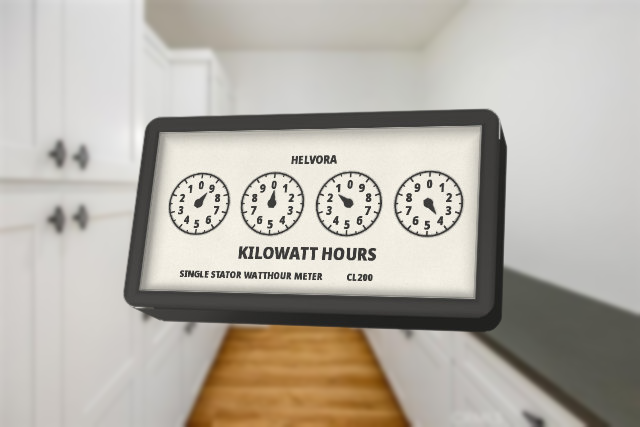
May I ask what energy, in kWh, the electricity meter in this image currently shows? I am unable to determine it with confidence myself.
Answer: 9014 kWh
